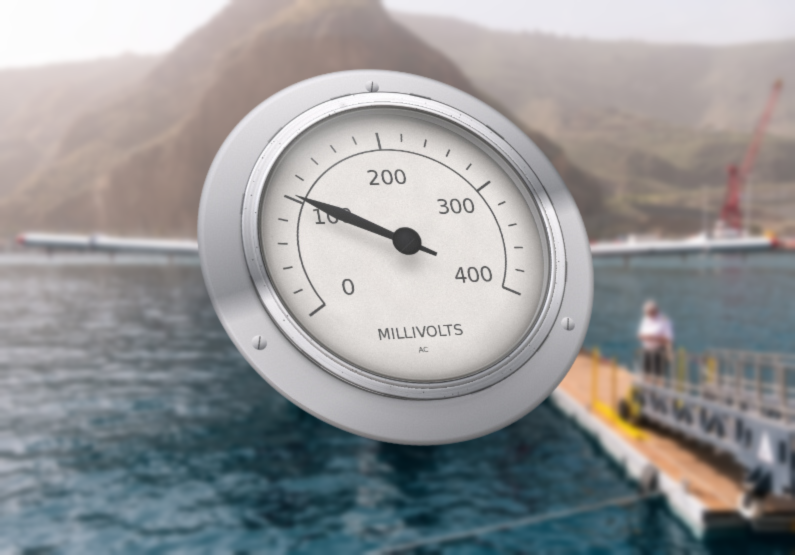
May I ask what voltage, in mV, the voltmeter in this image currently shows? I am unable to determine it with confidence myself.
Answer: 100 mV
